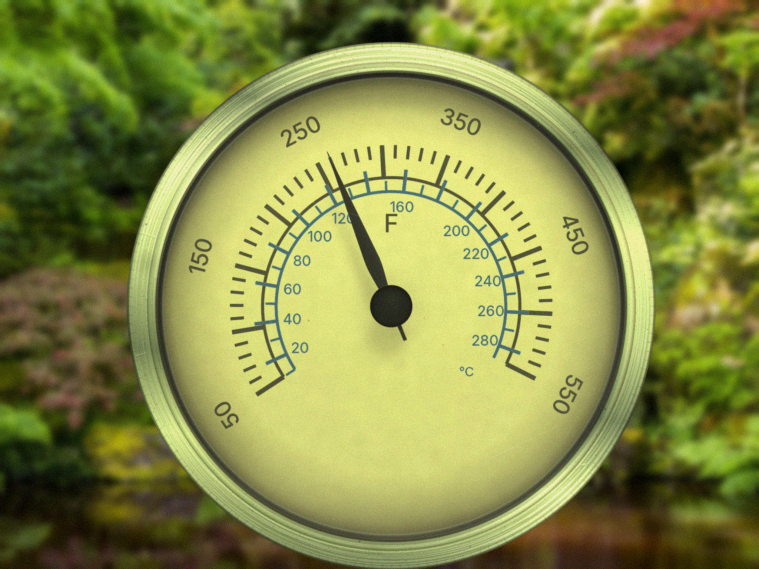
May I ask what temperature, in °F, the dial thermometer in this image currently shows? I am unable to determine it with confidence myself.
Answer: 260 °F
